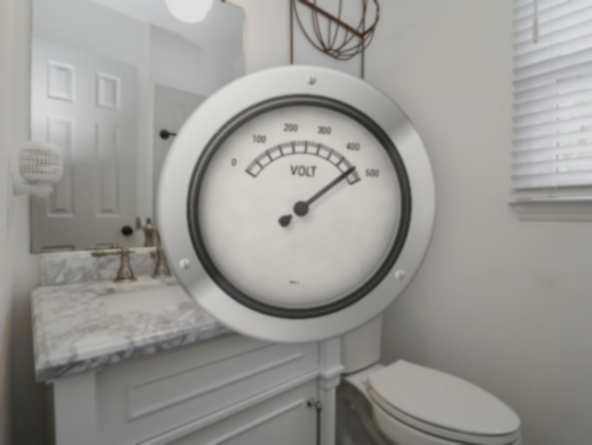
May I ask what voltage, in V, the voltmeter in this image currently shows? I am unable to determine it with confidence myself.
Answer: 450 V
